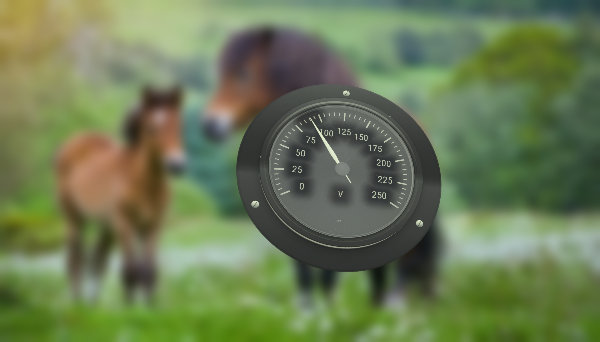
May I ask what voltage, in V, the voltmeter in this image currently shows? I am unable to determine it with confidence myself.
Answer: 90 V
